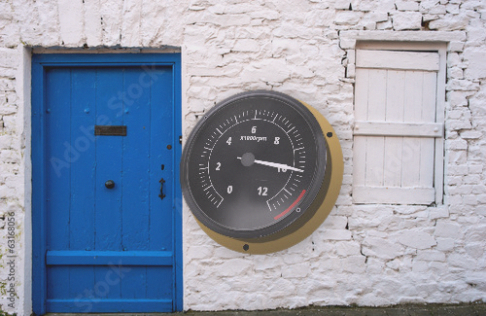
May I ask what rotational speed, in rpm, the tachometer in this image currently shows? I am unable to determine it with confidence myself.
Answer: 10000 rpm
